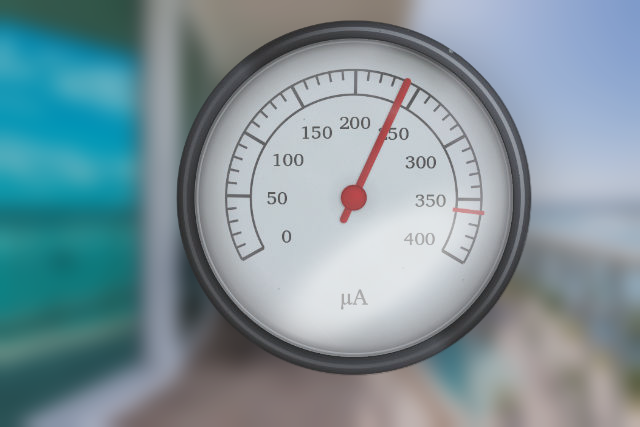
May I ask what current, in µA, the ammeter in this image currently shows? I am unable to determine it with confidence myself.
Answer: 240 µA
